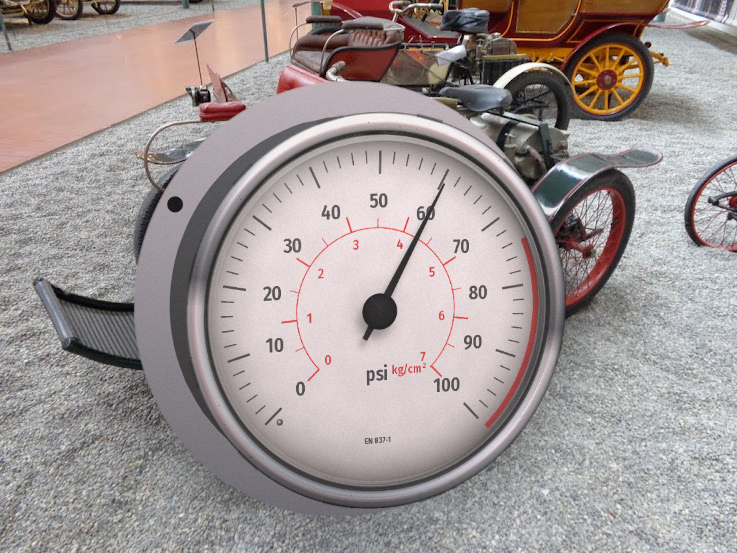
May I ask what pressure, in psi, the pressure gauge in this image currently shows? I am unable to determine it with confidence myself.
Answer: 60 psi
